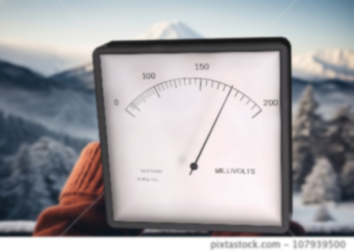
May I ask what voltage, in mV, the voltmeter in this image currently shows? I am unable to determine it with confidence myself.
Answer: 175 mV
